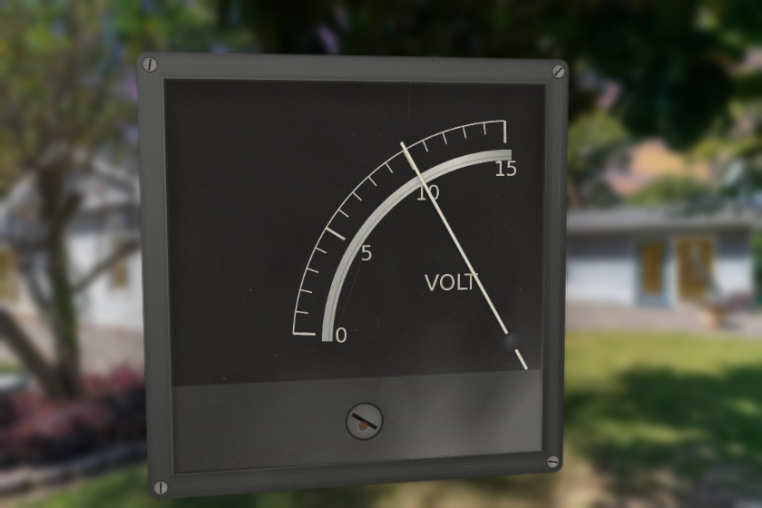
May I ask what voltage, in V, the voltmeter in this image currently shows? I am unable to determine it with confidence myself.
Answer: 10 V
